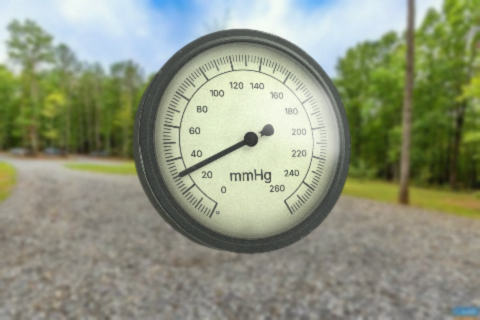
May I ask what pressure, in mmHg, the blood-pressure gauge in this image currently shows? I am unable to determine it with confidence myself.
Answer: 30 mmHg
